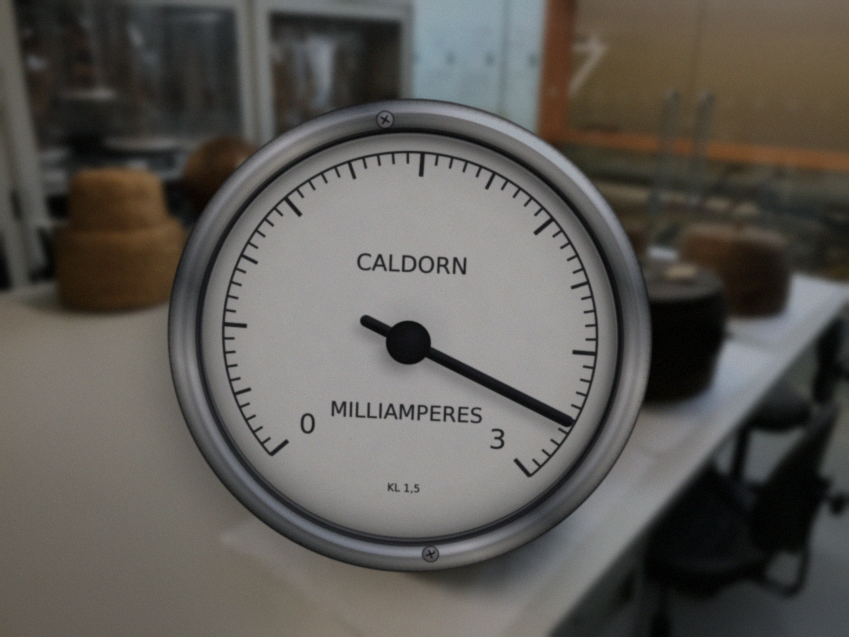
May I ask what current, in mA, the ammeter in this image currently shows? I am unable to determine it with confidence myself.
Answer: 2.75 mA
